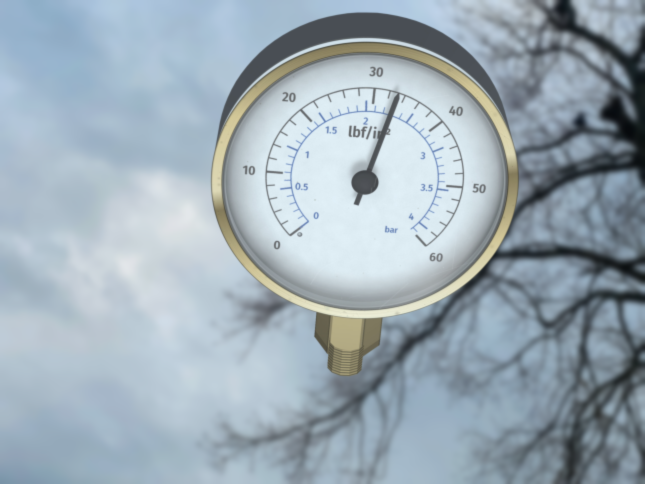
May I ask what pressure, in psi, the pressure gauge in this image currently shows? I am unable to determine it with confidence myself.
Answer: 33 psi
